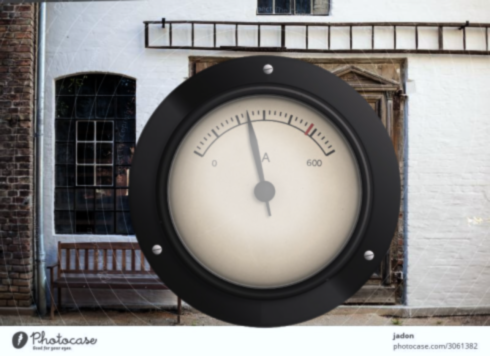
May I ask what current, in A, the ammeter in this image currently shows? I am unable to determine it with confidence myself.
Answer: 240 A
